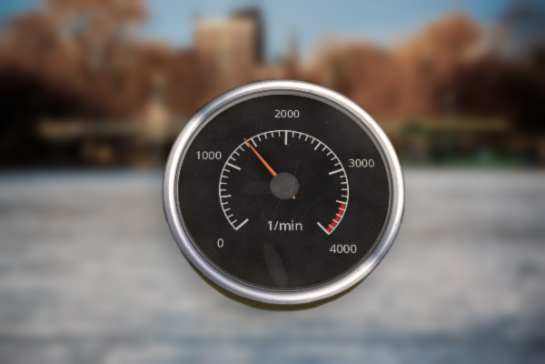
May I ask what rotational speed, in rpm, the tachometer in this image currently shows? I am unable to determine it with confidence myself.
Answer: 1400 rpm
